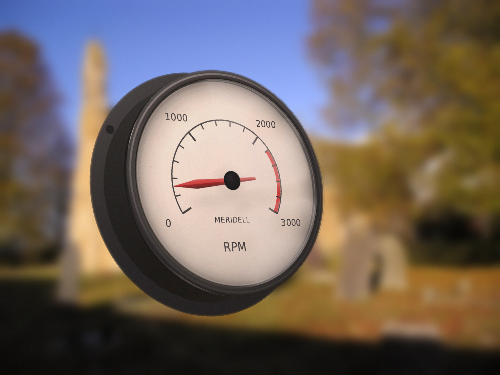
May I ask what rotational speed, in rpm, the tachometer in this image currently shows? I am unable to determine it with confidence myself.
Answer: 300 rpm
